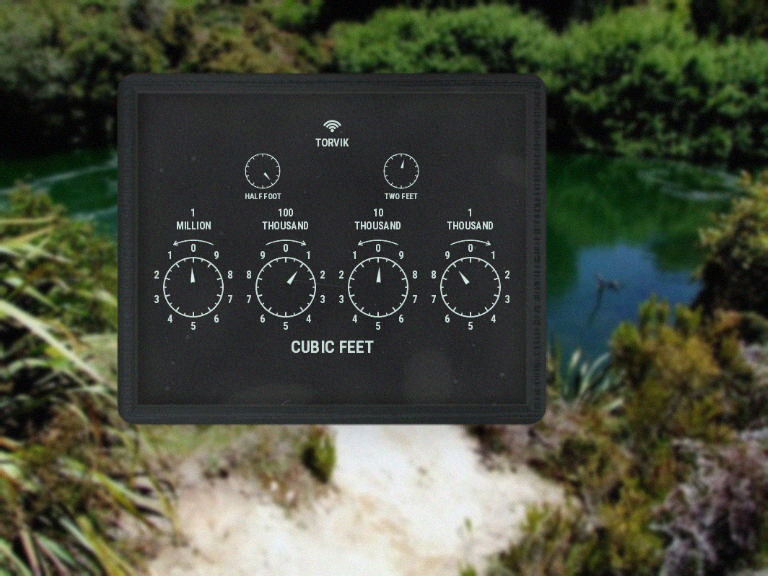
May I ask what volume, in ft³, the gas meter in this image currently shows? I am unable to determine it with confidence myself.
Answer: 9900 ft³
